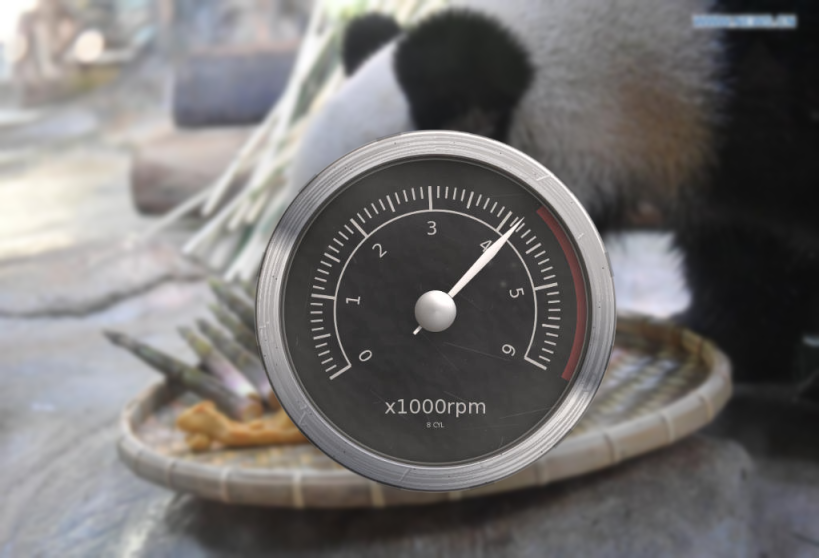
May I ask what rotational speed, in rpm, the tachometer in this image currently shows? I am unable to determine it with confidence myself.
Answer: 4150 rpm
